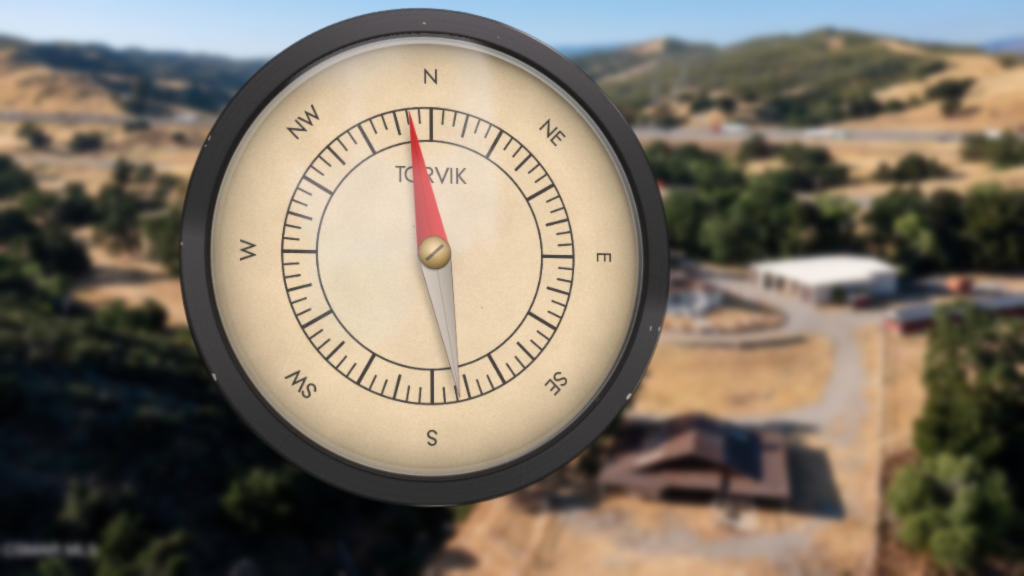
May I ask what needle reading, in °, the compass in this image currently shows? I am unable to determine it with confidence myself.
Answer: 350 °
